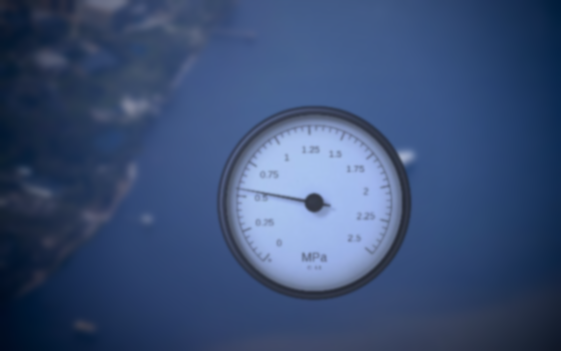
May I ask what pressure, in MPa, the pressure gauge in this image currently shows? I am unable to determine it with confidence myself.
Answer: 0.55 MPa
